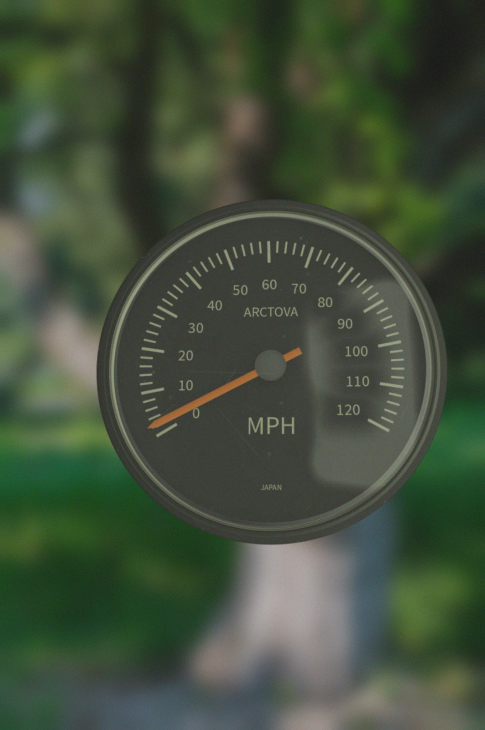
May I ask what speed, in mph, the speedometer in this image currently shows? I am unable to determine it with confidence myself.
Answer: 2 mph
